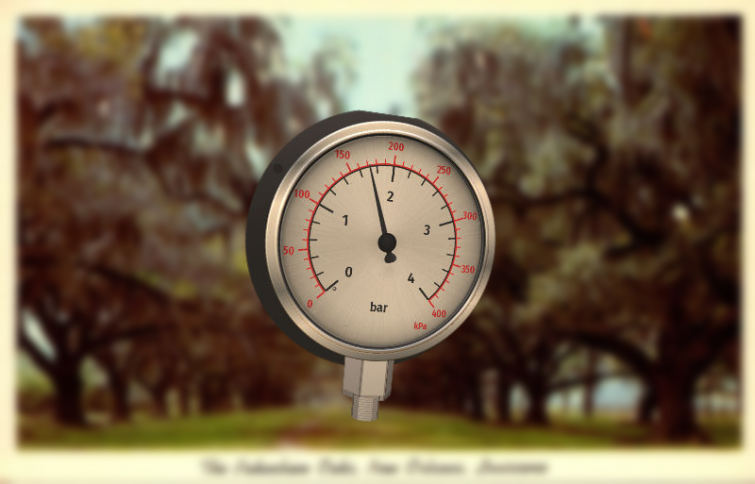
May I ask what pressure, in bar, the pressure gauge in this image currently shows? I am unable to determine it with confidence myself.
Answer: 1.7 bar
